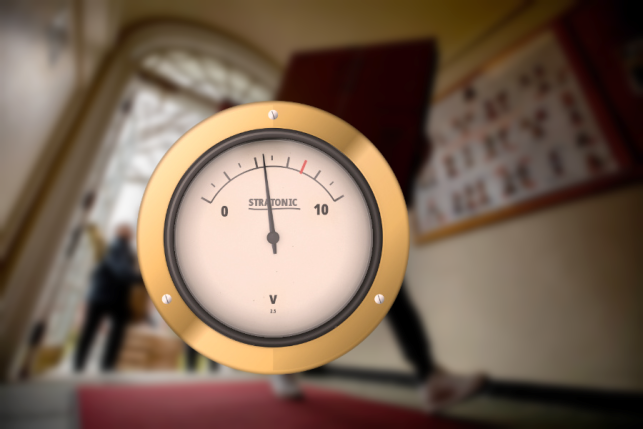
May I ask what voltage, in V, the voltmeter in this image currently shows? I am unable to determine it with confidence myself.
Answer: 4.5 V
